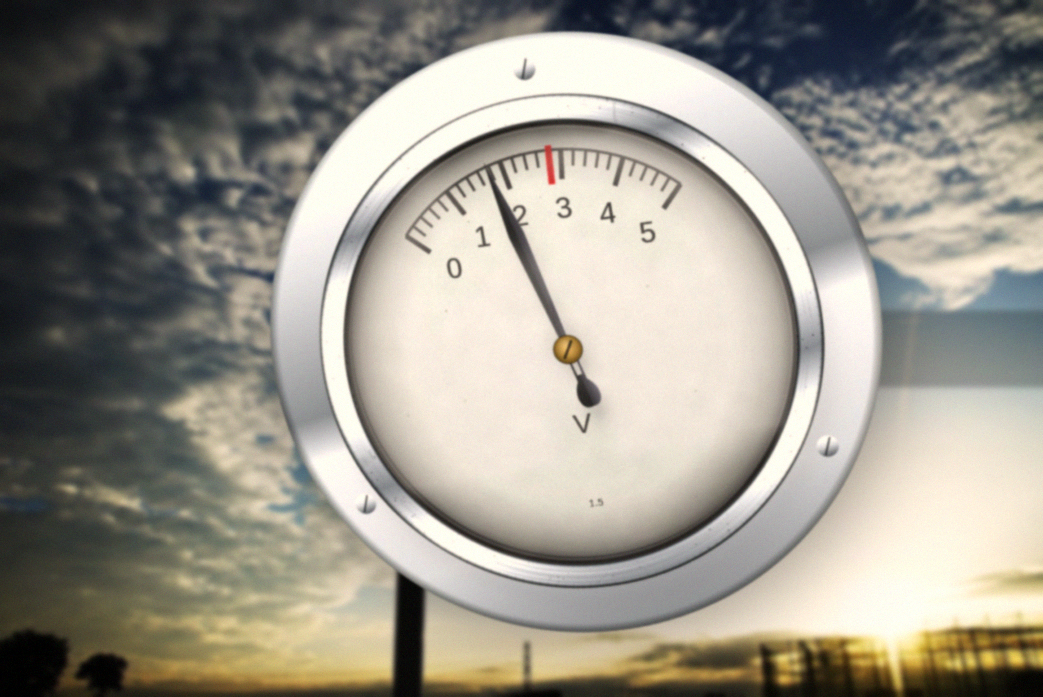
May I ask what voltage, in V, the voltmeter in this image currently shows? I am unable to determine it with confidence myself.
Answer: 1.8 V
